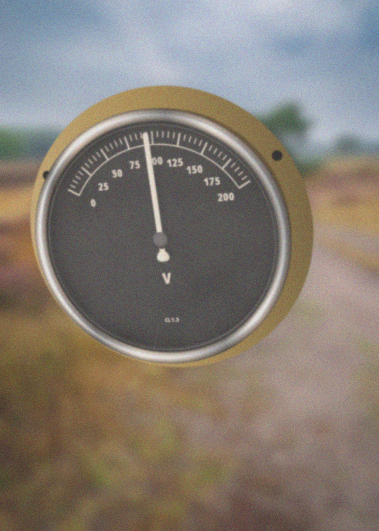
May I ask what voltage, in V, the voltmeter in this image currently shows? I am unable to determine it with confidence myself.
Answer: 95 V
